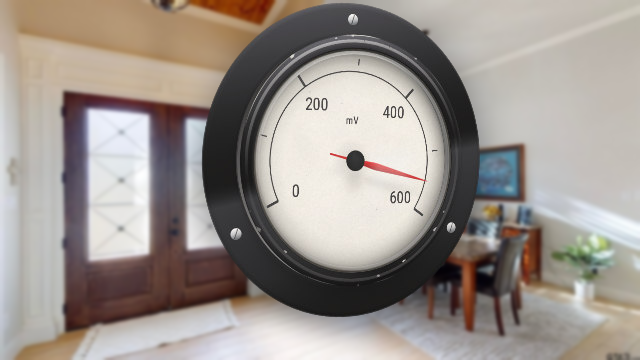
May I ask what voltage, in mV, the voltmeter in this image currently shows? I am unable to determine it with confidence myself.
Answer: 550 mV
